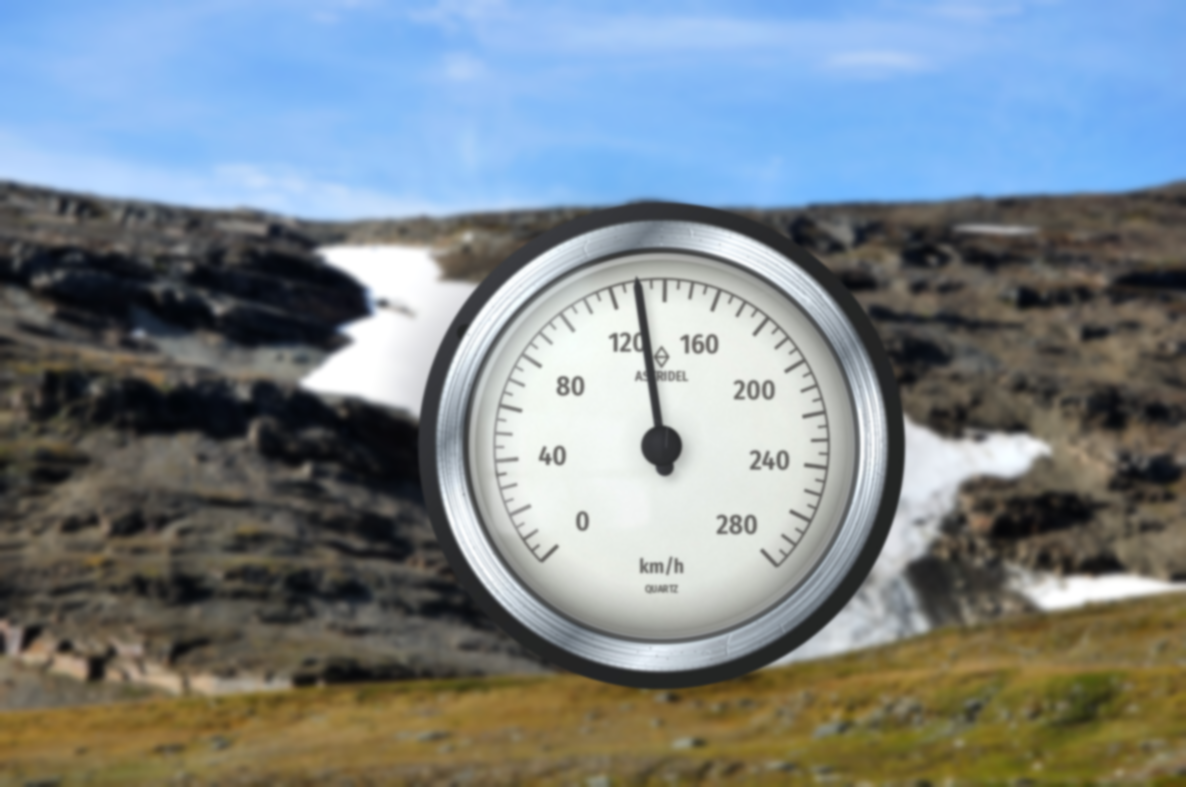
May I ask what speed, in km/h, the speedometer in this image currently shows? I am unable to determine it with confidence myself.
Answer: 130 km/h
